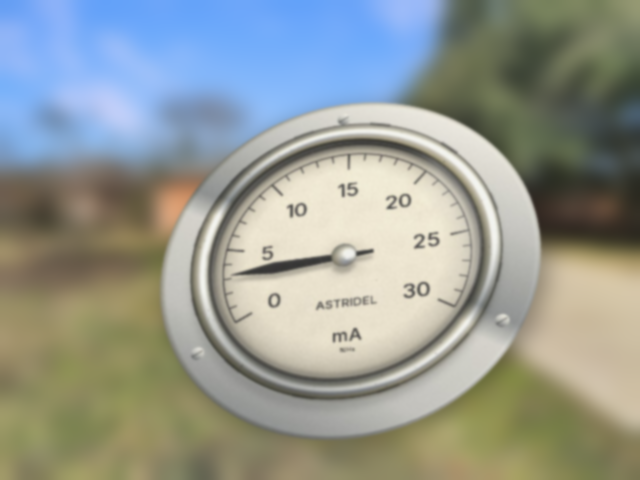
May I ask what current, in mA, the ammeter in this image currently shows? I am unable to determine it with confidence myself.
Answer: 3 mA
